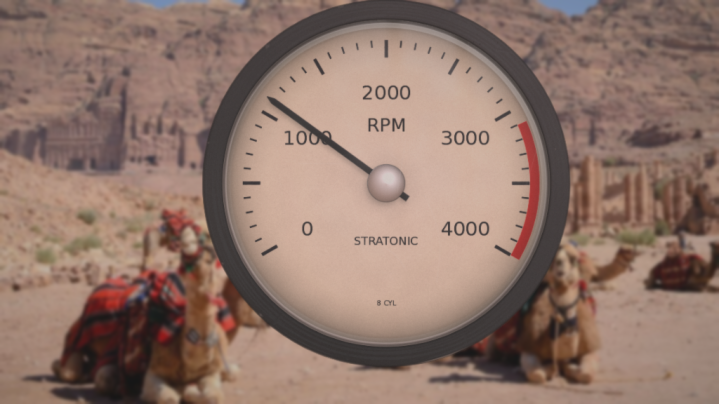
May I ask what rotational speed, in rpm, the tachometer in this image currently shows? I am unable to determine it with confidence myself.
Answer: 1100 rpm
